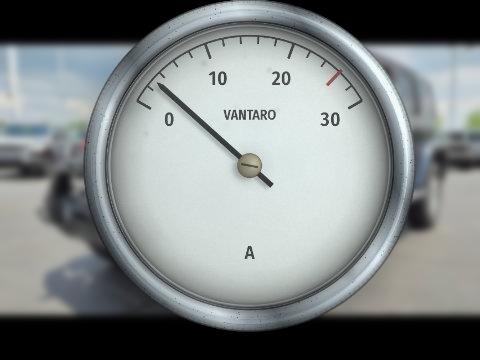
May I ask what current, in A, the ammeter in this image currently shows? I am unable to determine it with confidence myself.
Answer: 3 A
